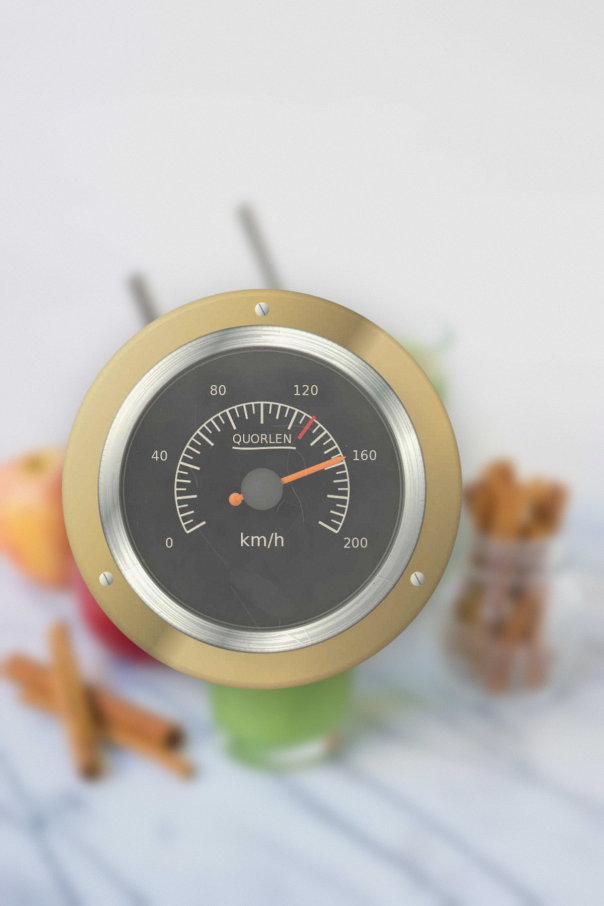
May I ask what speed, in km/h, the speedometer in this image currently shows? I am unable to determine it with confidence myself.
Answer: 157.5 km/h
